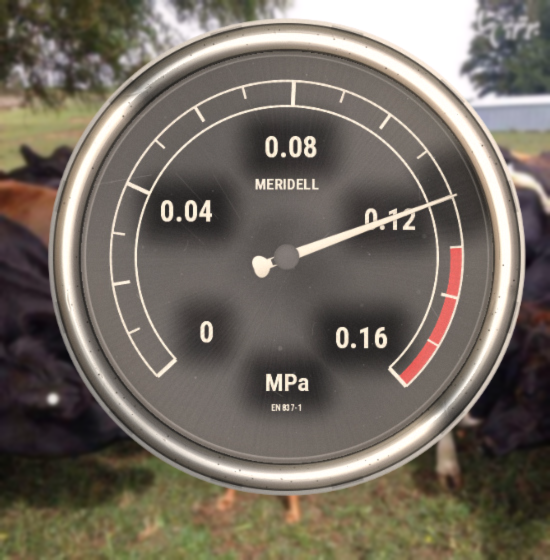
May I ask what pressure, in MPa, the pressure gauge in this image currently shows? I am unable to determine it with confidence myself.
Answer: 0.12 MPa
